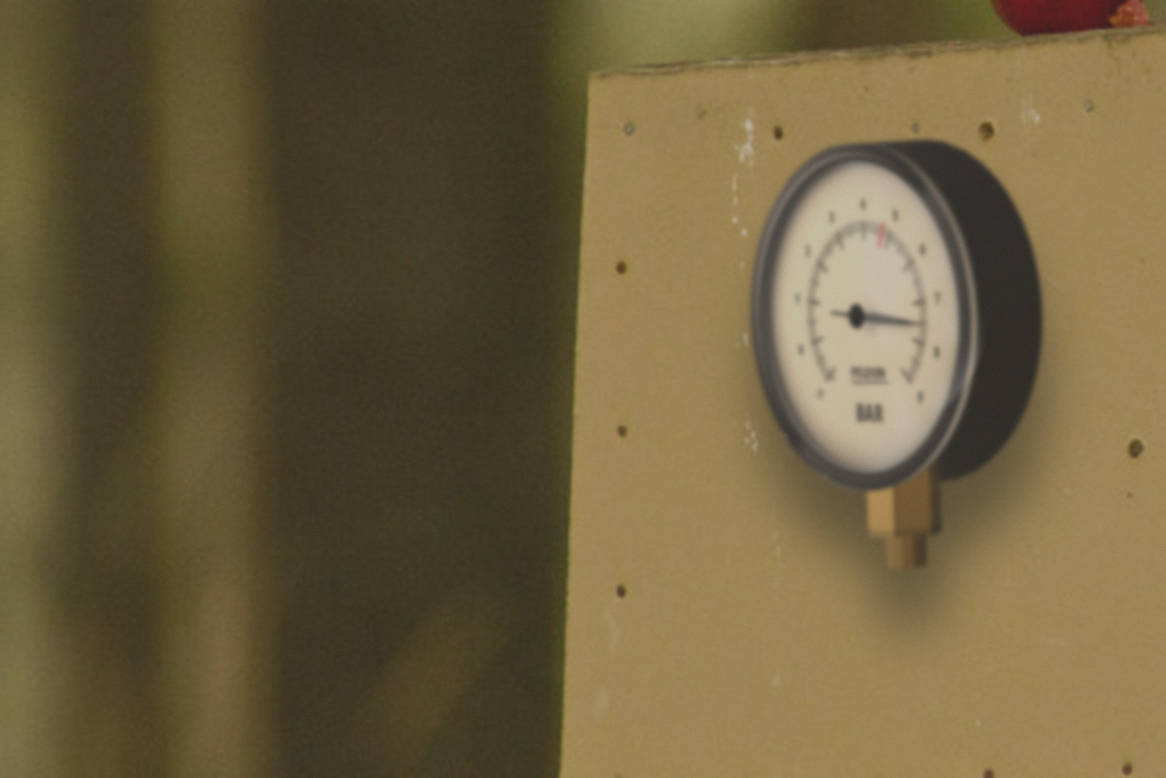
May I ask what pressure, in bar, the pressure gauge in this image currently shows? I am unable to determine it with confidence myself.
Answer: 7.5 bar
